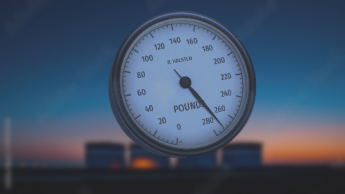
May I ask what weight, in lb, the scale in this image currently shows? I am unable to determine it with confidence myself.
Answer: 272 lb
